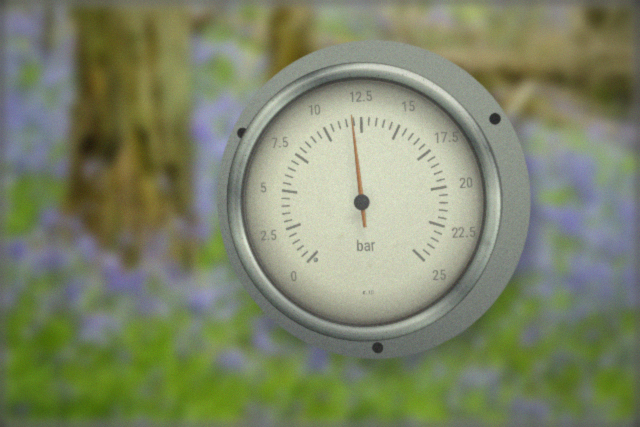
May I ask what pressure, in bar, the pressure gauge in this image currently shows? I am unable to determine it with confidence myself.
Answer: 12 bar
